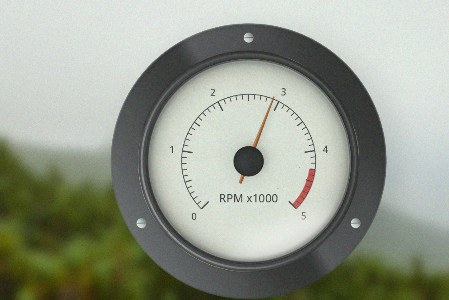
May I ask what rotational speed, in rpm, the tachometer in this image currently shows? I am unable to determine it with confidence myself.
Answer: 2900 rpm
